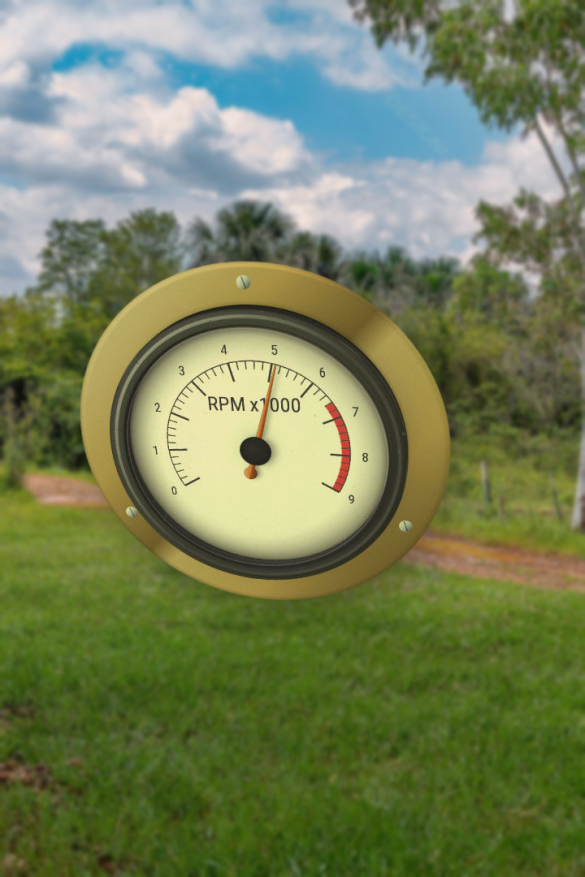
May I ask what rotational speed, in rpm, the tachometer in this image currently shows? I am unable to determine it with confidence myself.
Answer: 5100 rpm
